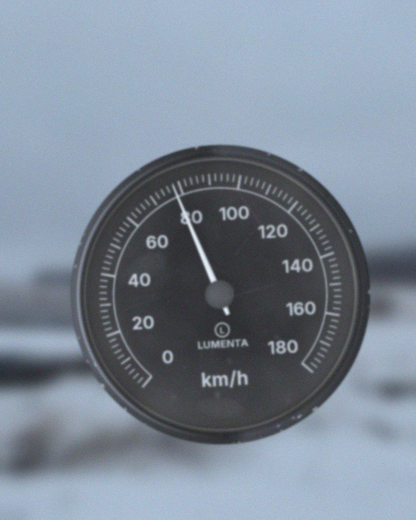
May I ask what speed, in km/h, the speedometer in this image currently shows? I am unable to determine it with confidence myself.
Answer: 78 km/h
